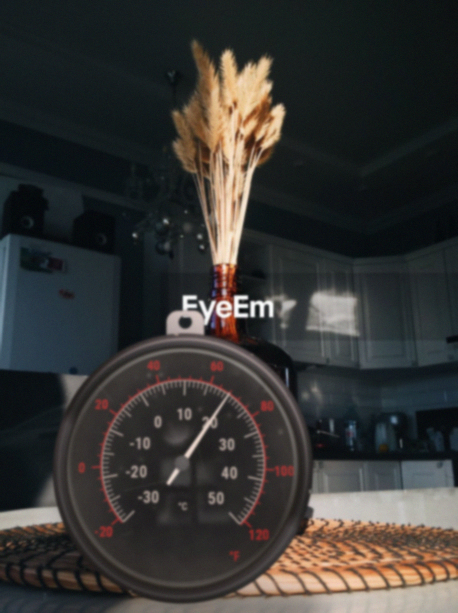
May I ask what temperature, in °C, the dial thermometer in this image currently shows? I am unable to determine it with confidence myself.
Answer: 20 °C
